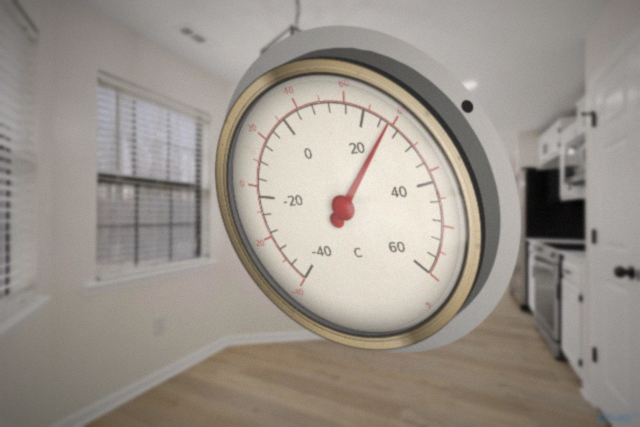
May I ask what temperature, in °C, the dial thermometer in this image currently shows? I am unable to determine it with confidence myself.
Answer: 26 °C
